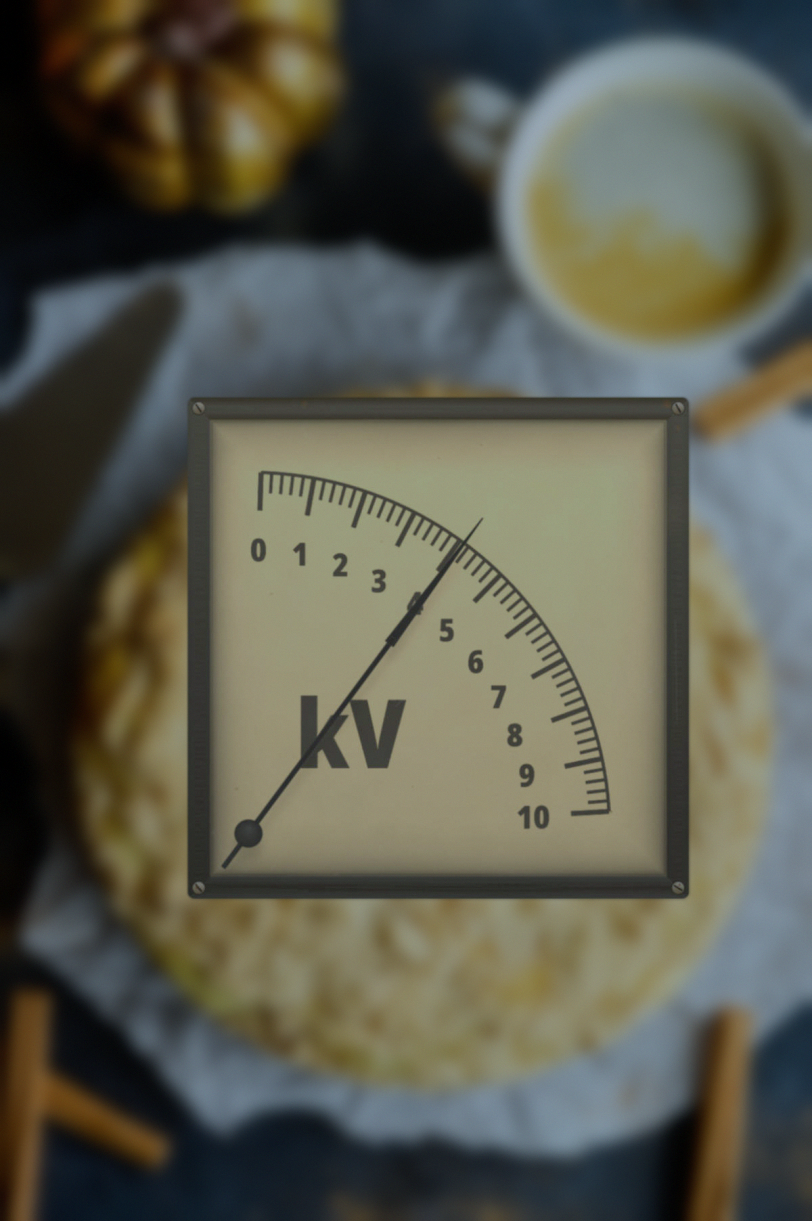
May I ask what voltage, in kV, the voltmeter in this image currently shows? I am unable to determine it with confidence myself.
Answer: 4.1 kV
